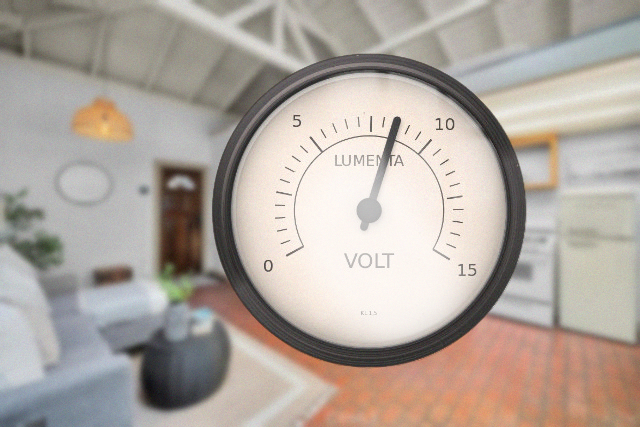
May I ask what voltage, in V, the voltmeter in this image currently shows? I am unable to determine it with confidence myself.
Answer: 8.5 V
